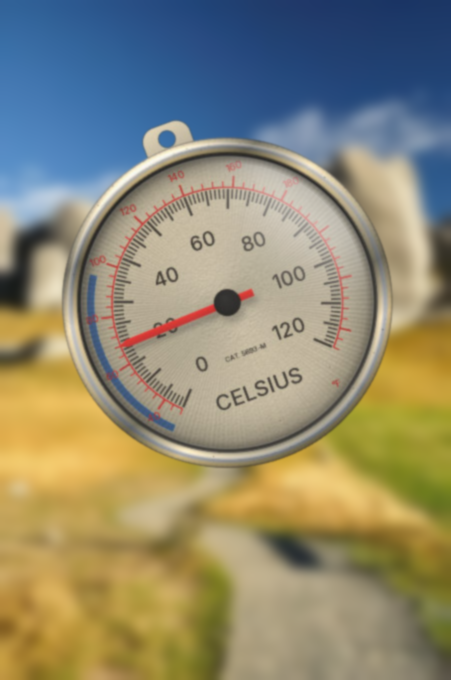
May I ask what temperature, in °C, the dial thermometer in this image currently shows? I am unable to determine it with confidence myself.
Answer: 20 °C
